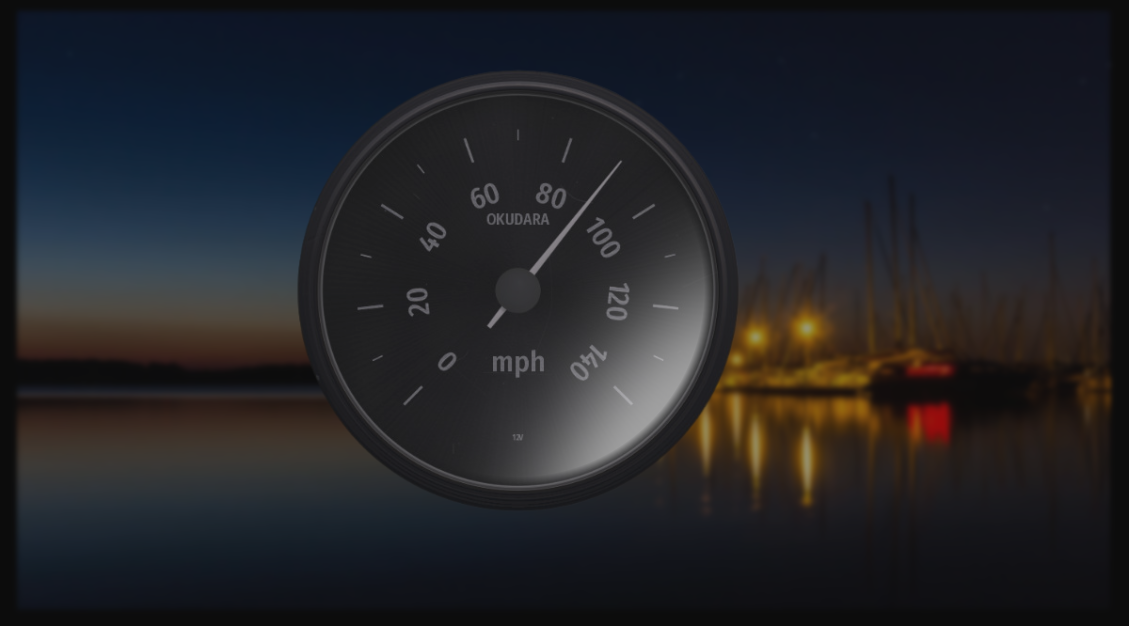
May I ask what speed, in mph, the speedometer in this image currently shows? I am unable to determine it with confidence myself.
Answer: 90 mph
